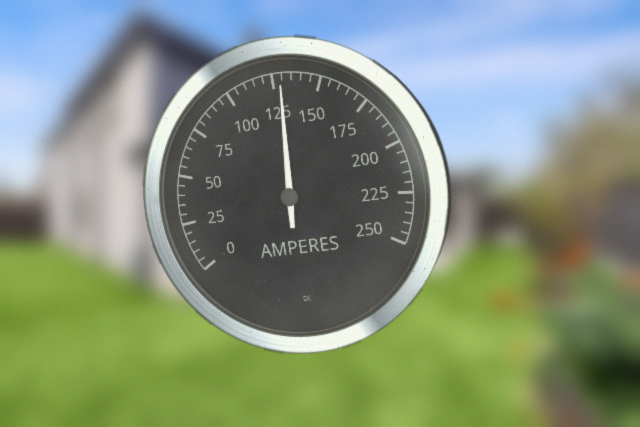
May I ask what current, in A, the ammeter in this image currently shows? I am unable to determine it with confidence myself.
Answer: 130 A
